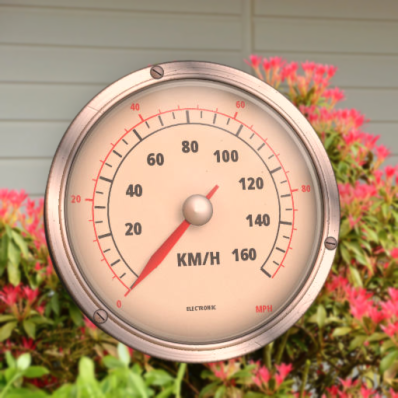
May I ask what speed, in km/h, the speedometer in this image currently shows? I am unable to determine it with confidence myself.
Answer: 0 km/h
